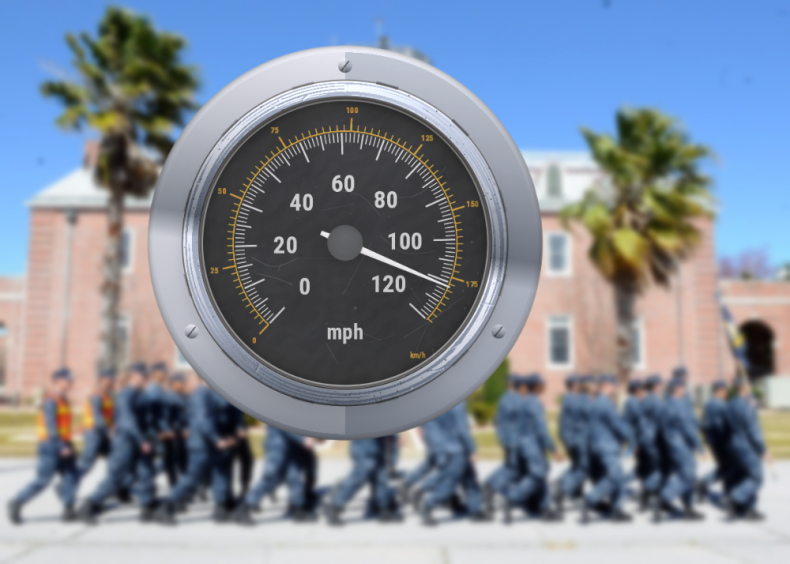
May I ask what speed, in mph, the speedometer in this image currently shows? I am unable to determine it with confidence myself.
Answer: 111 mph
